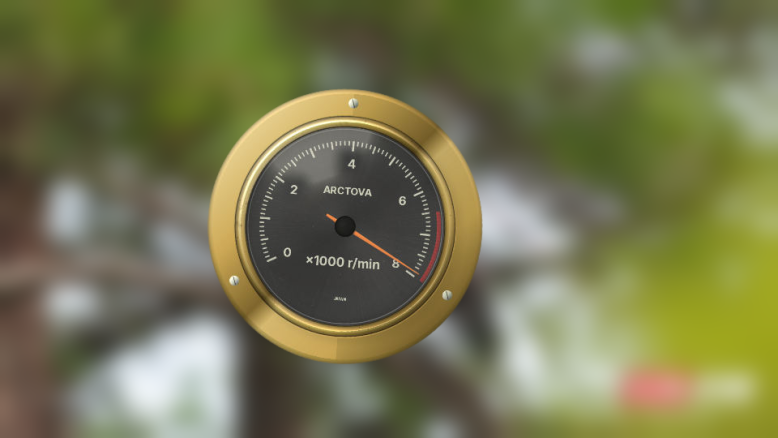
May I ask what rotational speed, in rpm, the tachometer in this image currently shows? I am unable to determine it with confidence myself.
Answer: 7900 rpm
